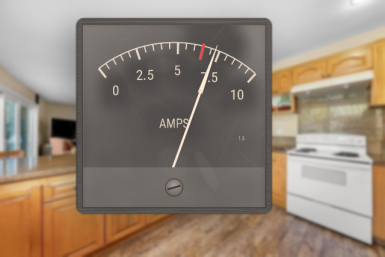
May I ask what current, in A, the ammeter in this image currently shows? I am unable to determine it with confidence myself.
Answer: 7.25 A
